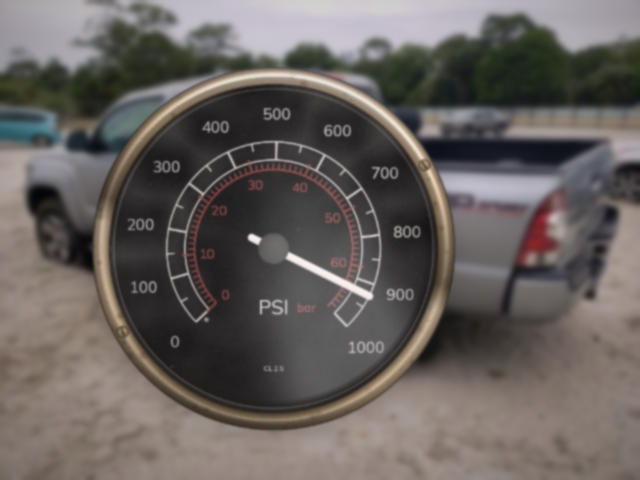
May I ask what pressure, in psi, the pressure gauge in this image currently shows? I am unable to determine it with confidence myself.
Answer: 925 psi
